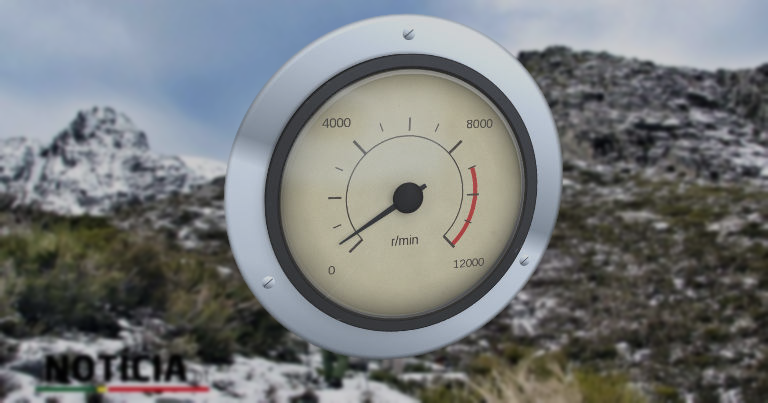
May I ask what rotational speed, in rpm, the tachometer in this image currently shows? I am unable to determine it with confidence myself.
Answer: 500 rpm
